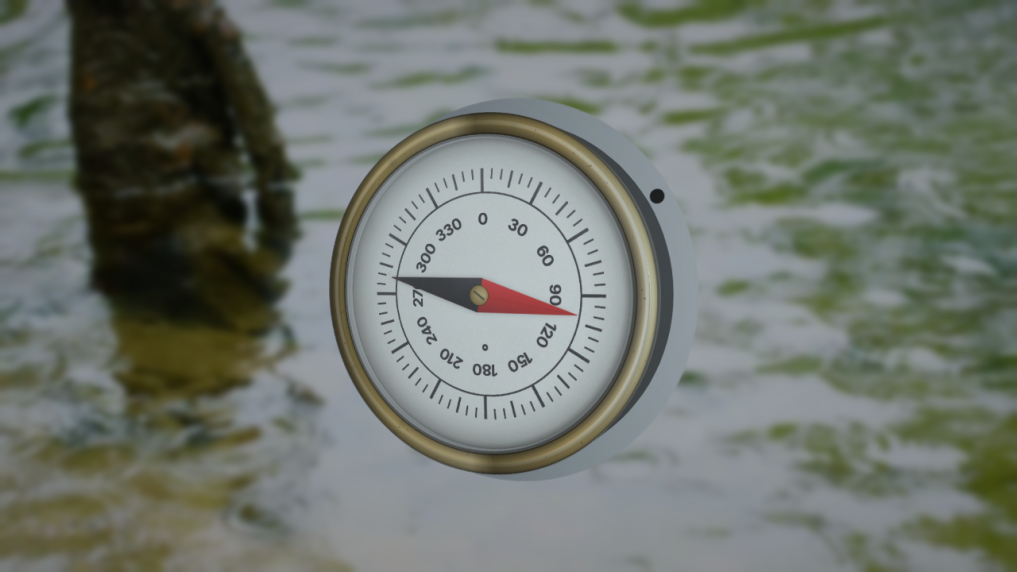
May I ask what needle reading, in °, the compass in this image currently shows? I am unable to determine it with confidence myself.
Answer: 100 °
